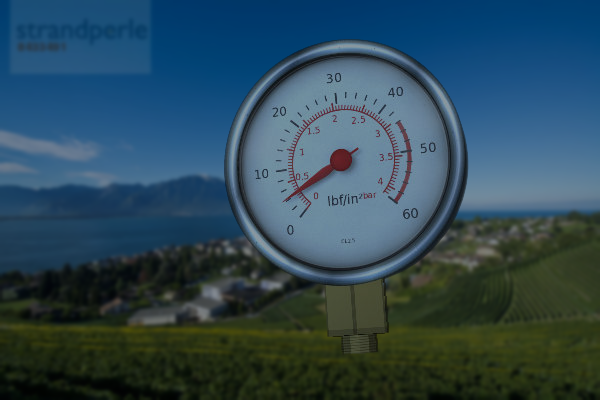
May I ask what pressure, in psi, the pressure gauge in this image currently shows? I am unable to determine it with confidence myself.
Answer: 4 psi
